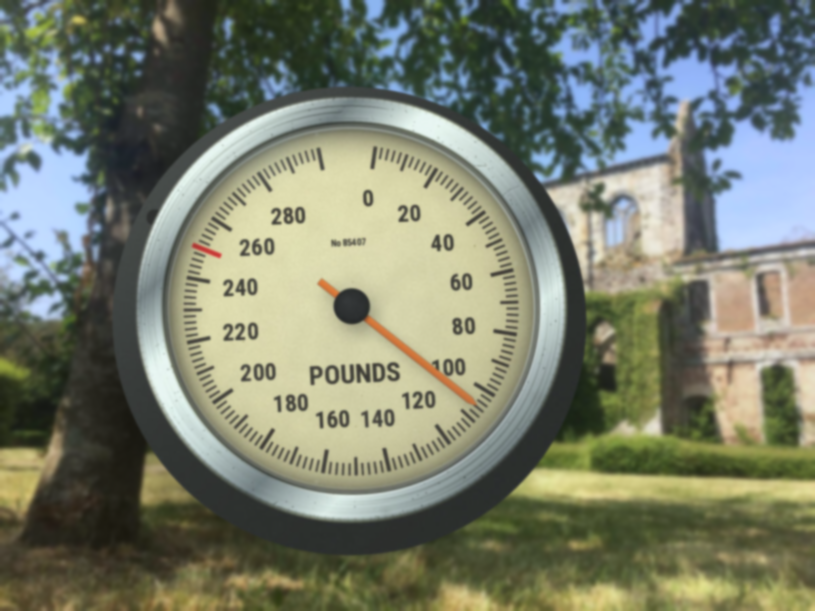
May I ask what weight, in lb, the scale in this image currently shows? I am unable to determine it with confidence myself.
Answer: 106 lb
